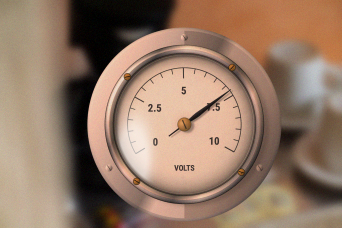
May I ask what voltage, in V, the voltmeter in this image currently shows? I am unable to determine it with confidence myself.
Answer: 7.25 V
